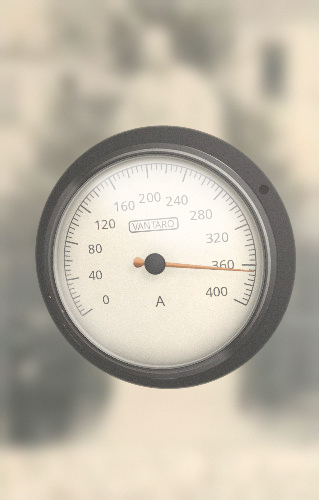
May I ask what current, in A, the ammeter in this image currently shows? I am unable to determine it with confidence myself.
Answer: 365 A
